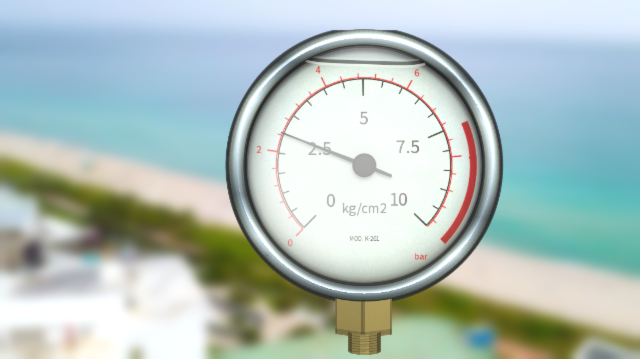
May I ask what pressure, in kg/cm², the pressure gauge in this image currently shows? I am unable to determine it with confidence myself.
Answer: 2.5 kg/cm²
